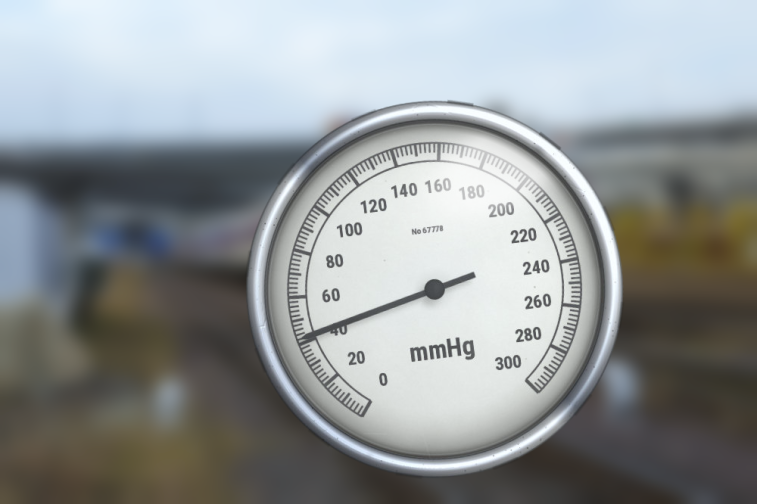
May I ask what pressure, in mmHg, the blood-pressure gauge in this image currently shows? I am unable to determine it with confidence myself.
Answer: 42 mmHg
